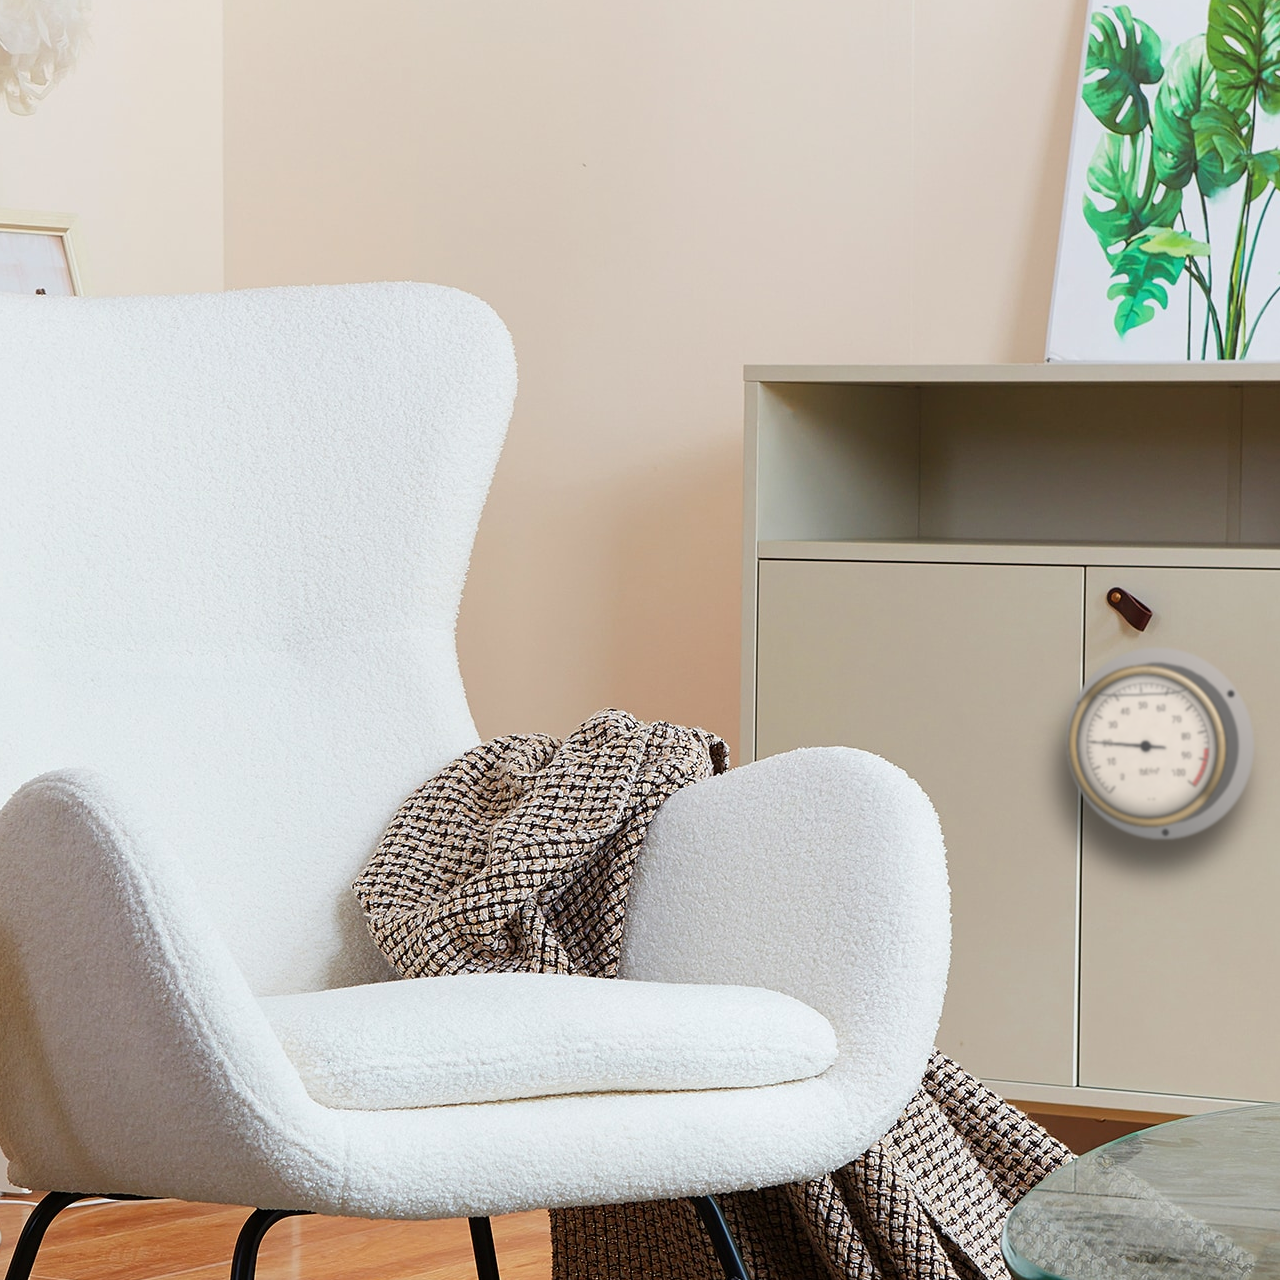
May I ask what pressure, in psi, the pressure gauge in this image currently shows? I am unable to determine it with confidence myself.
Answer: 20 psi
